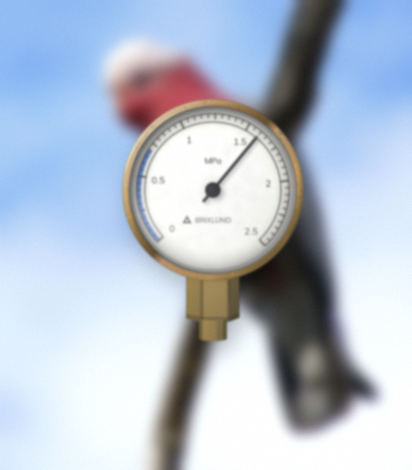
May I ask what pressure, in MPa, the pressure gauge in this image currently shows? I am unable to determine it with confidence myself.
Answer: 1.6 MPa
